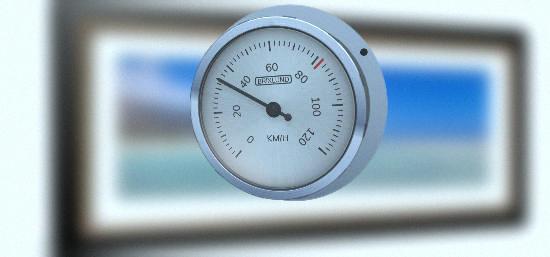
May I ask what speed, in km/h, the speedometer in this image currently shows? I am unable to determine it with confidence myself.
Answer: 34 km/h
